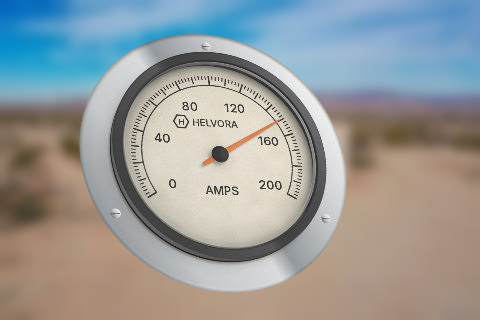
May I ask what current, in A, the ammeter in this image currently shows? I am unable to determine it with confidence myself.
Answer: 150 A
